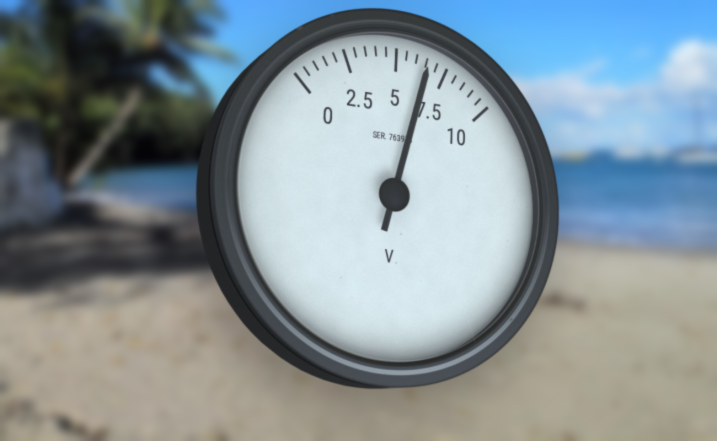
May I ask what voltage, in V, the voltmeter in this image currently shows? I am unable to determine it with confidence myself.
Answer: 6.5 V
